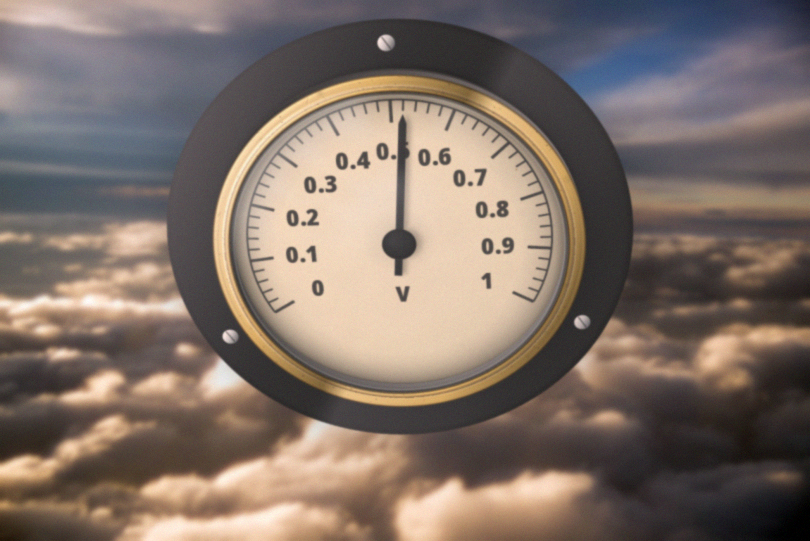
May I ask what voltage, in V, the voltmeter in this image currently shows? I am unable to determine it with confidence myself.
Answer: 0.52 V
